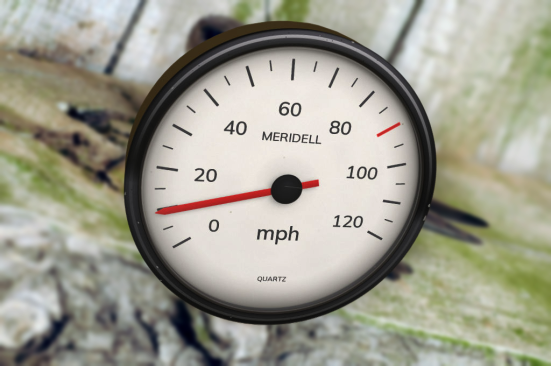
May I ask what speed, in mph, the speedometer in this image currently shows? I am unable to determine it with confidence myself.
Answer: 10 mph
